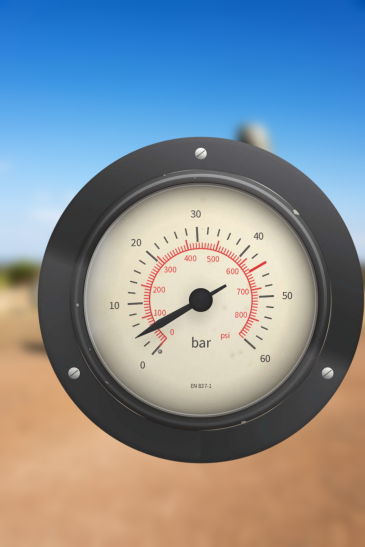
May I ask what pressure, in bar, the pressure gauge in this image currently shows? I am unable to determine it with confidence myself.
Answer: 4 bar
